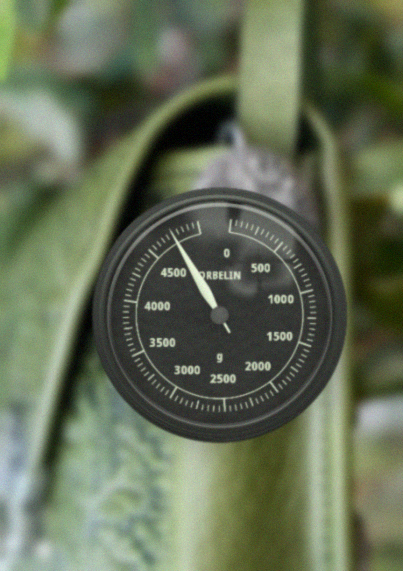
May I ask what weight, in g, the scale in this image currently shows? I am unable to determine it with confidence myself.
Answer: 4750 g
